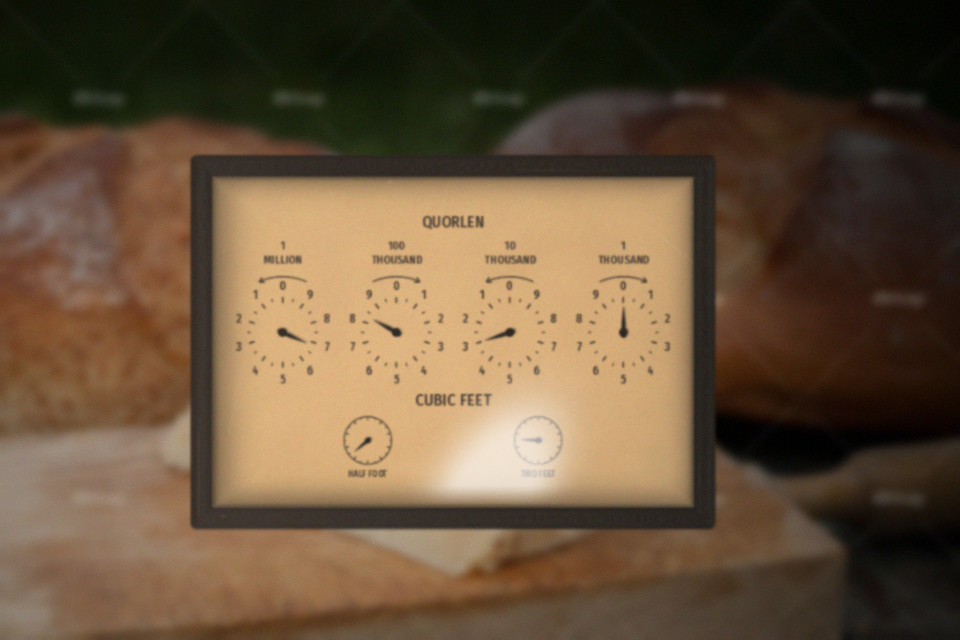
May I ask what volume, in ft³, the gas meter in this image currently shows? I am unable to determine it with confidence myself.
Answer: 683000 ft³
